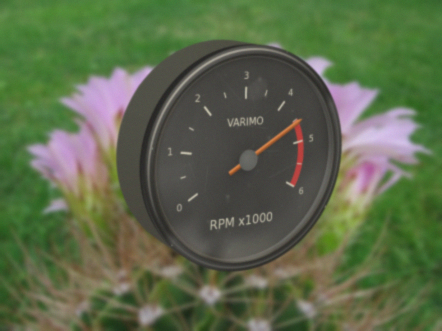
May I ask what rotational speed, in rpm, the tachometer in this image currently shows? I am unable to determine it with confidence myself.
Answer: 4500 rpm
